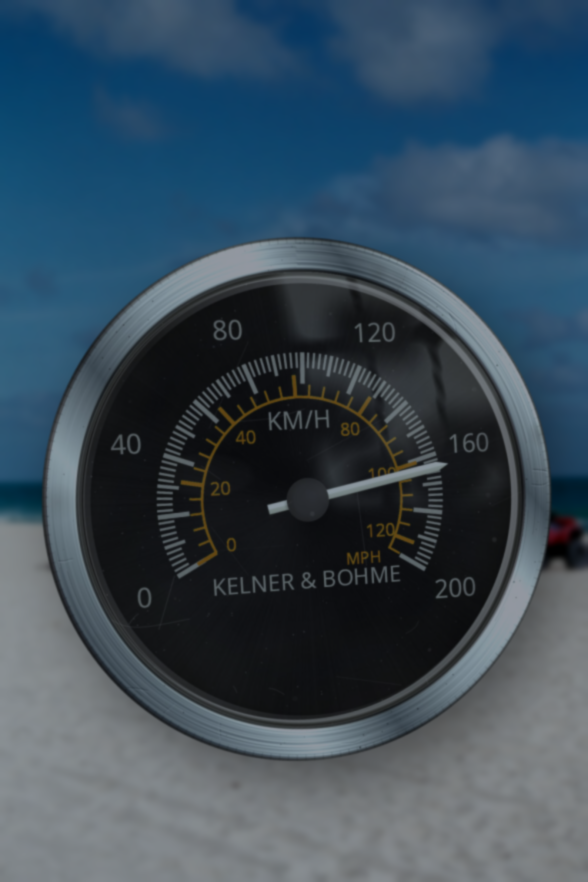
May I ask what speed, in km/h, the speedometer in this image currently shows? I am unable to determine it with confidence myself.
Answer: 164 km/h
